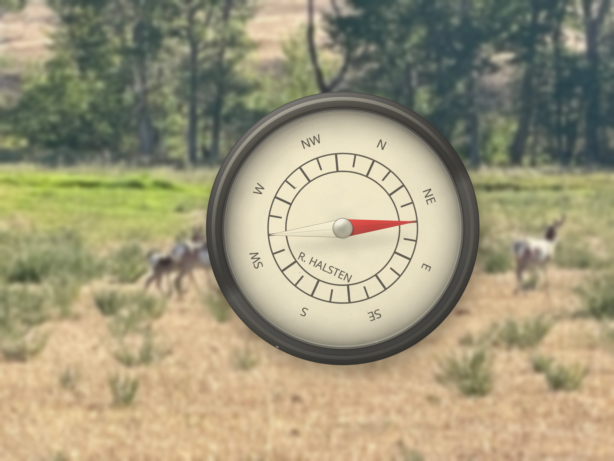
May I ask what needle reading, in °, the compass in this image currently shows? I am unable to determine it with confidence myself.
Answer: 60 °
